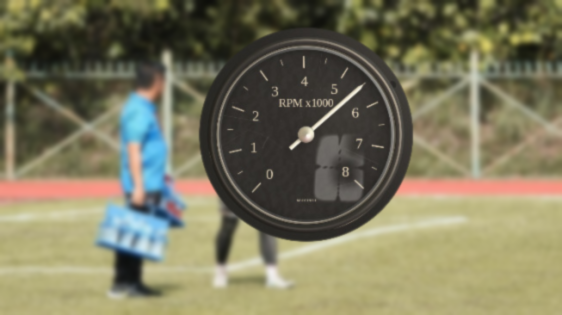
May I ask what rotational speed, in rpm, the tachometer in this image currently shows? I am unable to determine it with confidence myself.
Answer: 5500 rpm
